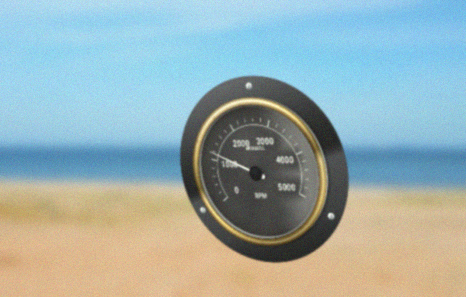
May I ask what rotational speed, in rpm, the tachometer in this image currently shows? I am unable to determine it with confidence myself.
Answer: 1200 rpm
